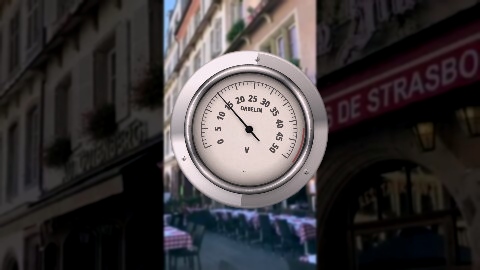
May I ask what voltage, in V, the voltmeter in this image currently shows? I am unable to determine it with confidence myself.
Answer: 15 V
